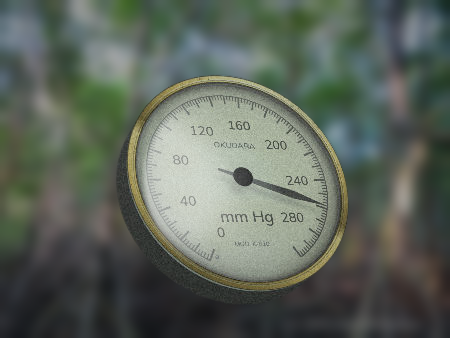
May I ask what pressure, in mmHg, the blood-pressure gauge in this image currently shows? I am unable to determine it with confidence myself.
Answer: 260 mmHg
